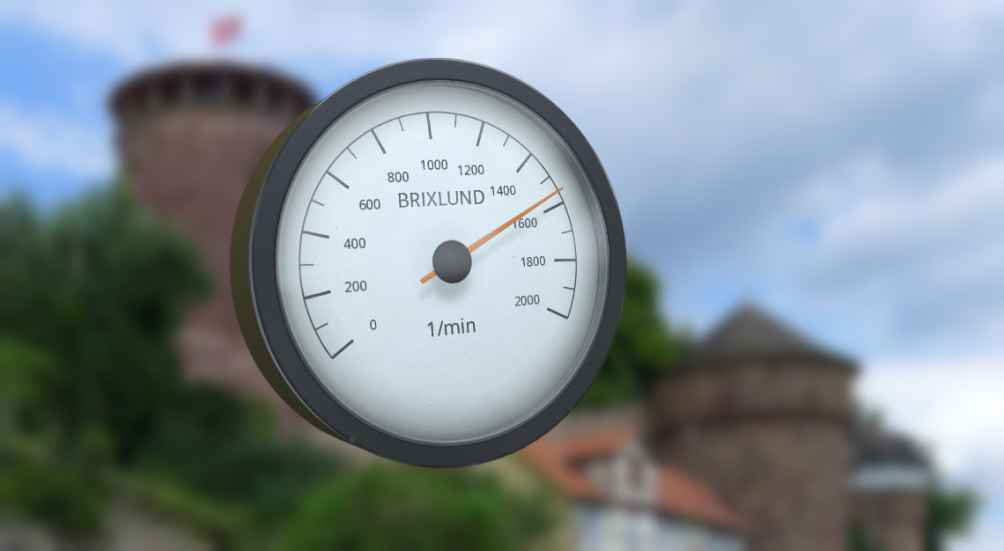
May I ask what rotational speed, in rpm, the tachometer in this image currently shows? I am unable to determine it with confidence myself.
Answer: 1550 rpm
